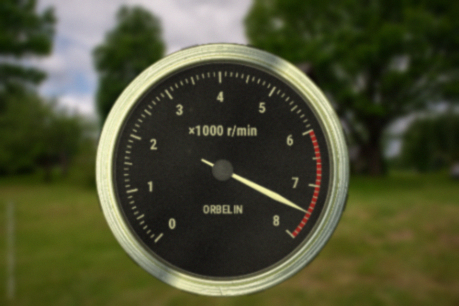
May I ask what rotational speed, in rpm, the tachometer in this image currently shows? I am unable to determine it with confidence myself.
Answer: 7500 rpm
